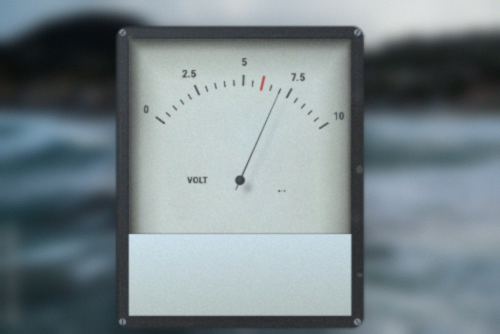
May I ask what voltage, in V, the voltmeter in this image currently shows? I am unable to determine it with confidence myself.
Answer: 7 V
